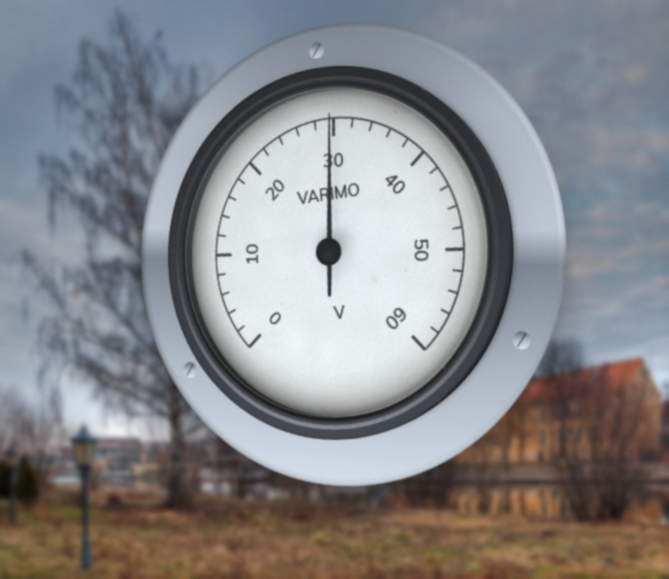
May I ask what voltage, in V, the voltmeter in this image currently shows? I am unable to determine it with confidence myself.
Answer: 30 V
